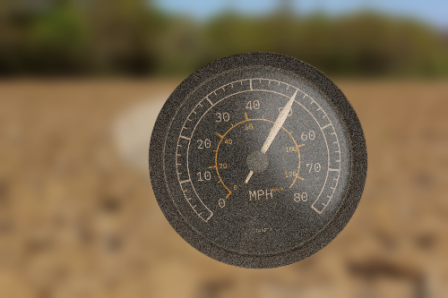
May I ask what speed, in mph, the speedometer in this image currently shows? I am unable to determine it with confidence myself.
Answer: 50 mph
